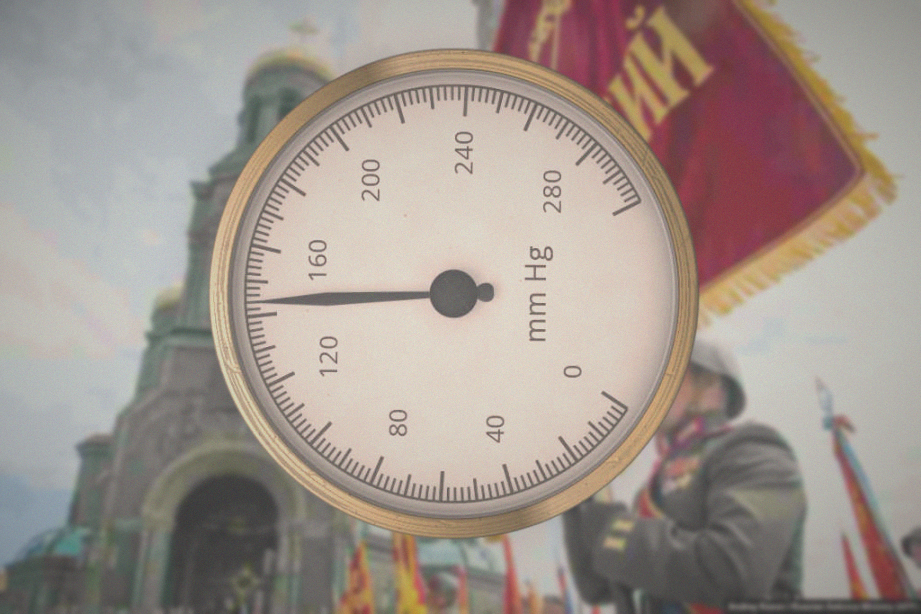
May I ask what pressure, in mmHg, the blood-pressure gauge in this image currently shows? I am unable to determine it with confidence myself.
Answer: 144 mmHg
